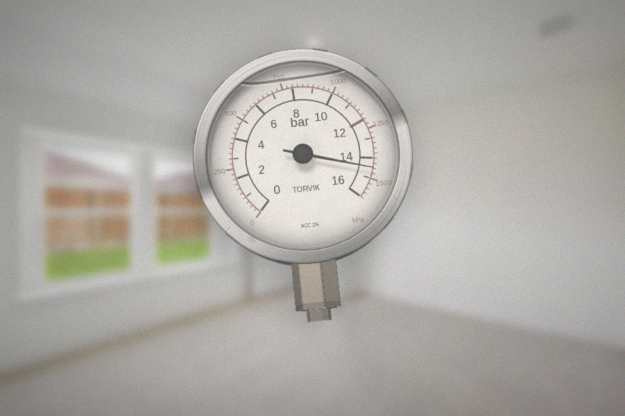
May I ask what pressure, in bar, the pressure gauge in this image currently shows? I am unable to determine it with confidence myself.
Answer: 14.5 bar
